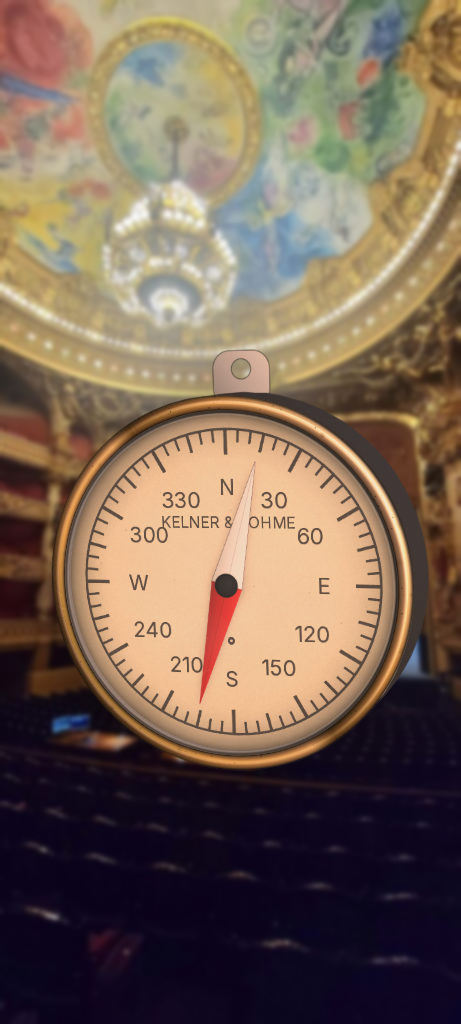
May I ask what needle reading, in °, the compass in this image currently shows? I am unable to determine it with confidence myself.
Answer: 195 °
